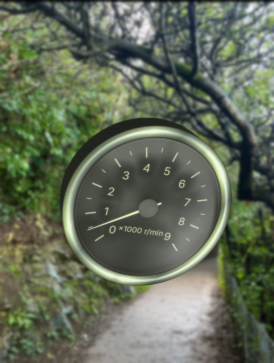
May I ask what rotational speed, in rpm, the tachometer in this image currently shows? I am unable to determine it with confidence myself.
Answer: 500 rpm
